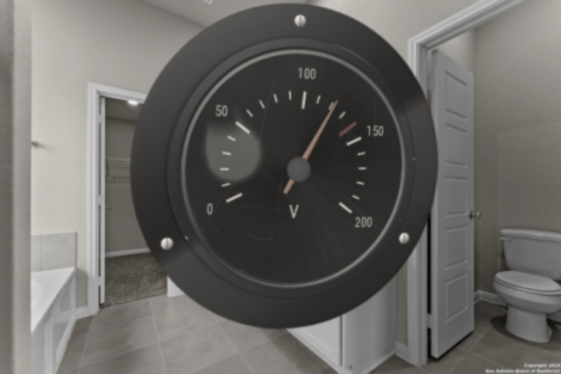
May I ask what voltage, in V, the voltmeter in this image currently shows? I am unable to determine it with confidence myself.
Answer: 120 V
